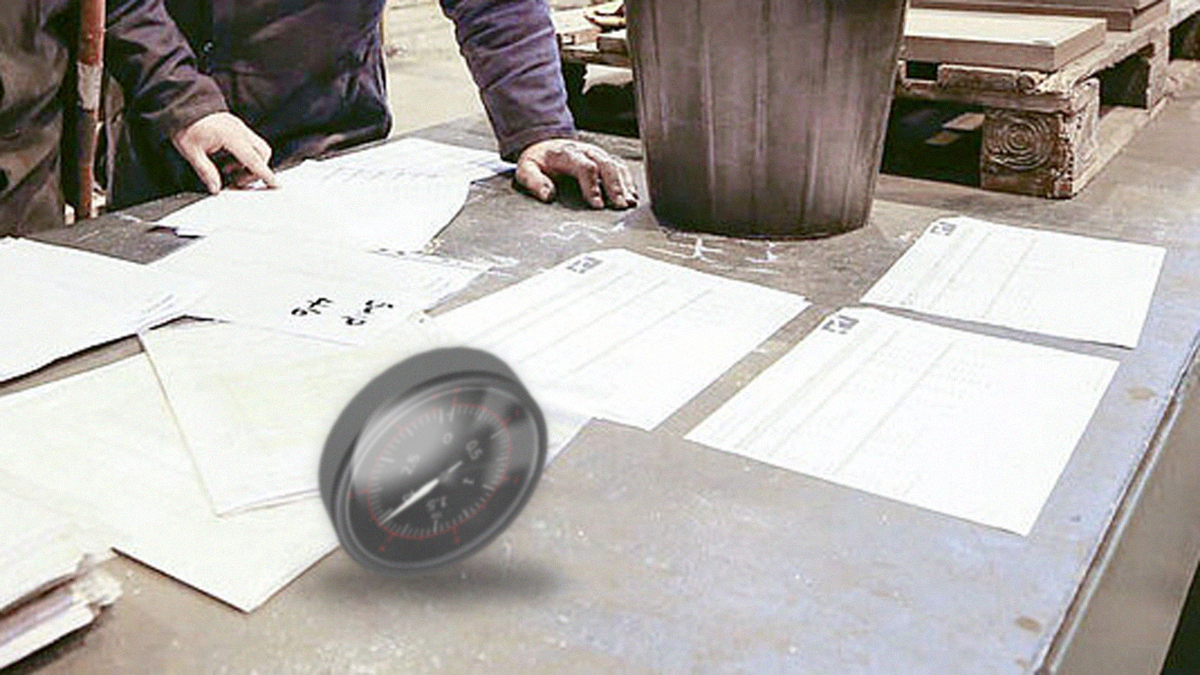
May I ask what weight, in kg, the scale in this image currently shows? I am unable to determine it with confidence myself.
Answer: 2 kg
